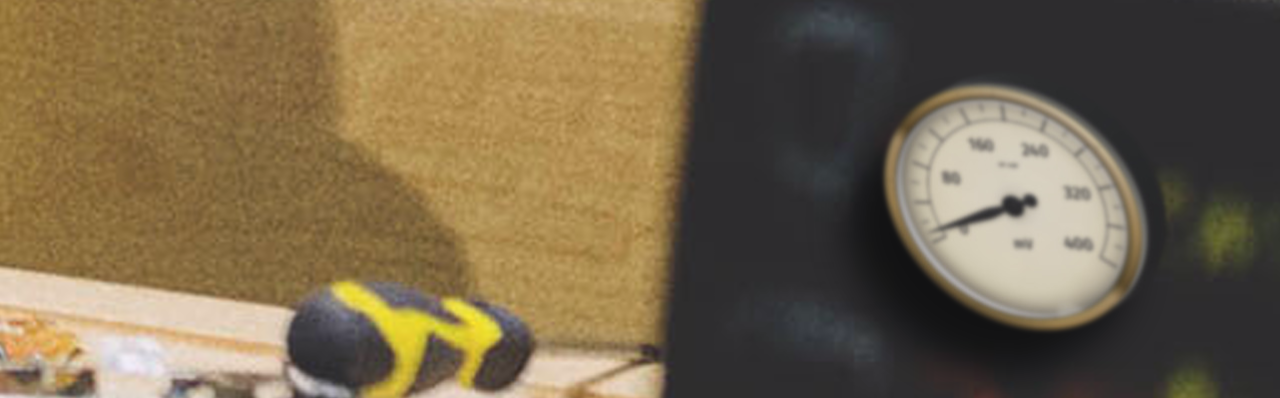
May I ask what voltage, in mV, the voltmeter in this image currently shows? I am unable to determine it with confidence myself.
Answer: 10 mV
